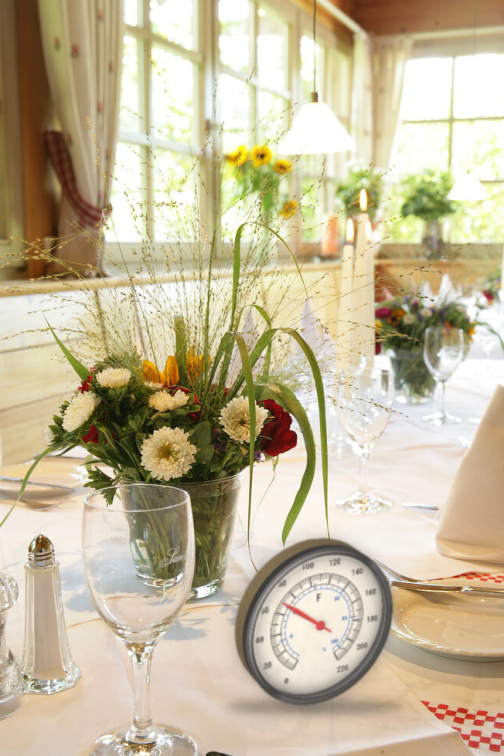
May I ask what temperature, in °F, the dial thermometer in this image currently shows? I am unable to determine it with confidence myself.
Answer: 70 °F
